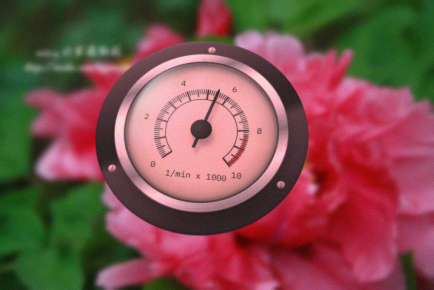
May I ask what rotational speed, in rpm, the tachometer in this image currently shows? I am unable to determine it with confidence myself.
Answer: 5500 rpm
